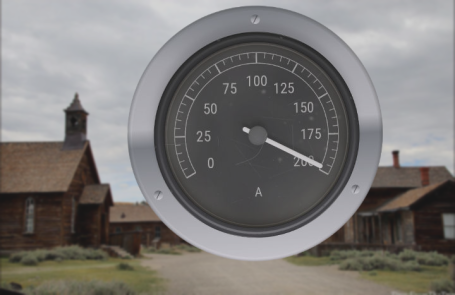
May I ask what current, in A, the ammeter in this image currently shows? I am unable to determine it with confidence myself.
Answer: 197.5 A
